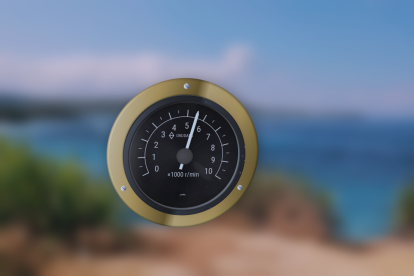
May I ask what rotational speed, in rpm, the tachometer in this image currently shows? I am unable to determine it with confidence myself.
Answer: 5500 rpm
